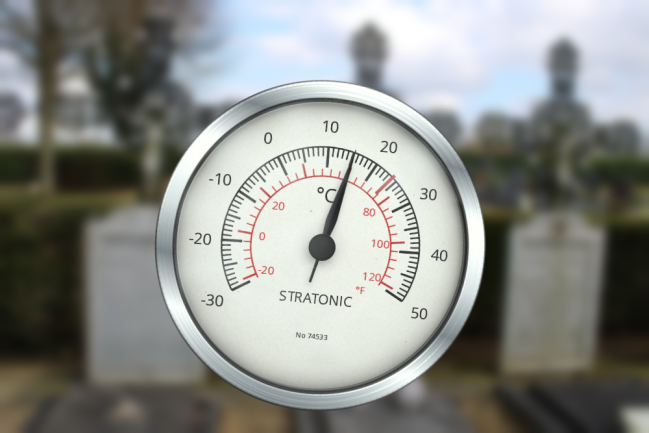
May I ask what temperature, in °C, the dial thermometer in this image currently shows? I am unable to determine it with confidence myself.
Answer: 15 °C
